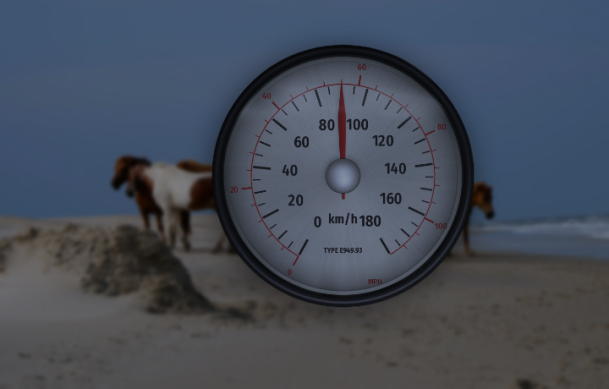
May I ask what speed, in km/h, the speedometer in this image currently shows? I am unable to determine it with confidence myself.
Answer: 90 km/h
